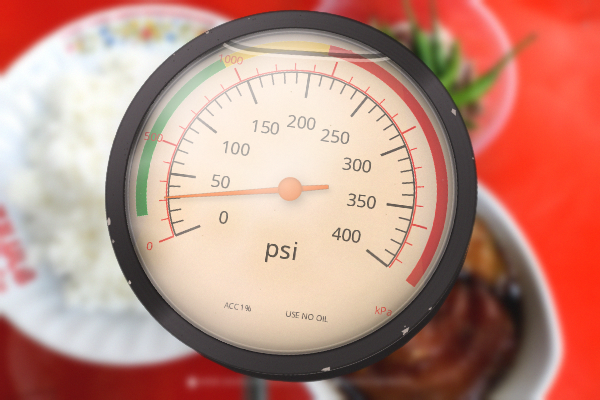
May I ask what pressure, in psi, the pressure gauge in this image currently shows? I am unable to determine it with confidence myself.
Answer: 30 psi
